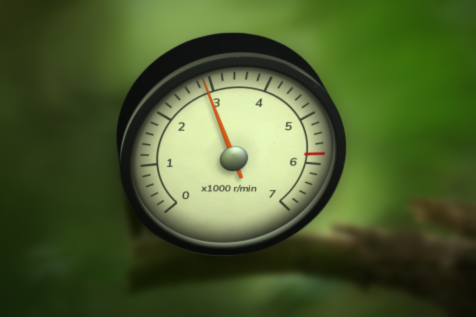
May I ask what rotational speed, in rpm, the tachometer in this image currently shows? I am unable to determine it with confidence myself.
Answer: 2900 rpm
